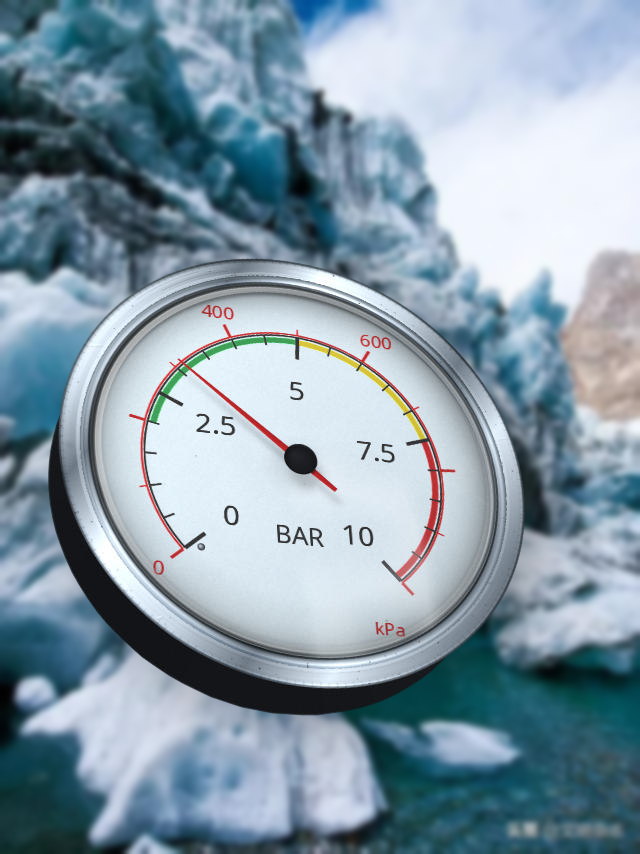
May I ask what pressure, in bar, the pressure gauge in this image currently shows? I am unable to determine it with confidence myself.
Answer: 3 bar
